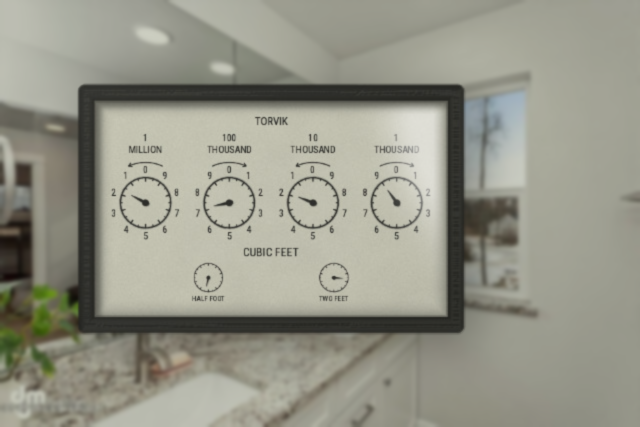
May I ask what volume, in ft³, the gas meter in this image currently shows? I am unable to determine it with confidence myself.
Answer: 171900 ft³
